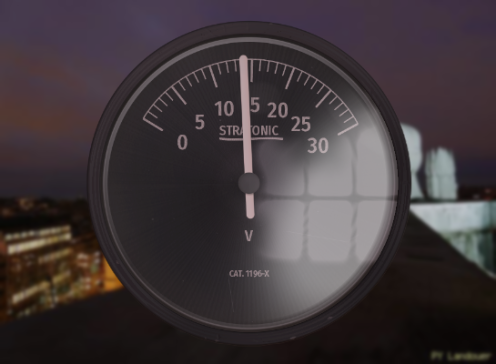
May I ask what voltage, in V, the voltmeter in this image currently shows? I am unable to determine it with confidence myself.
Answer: 14 V
